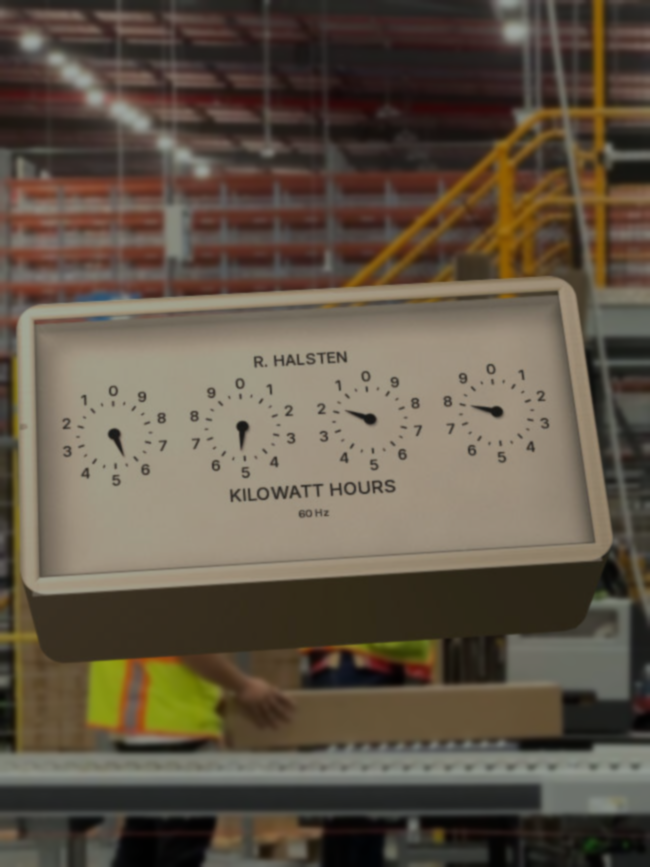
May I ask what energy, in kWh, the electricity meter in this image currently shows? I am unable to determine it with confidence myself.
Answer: 5518 kWh
